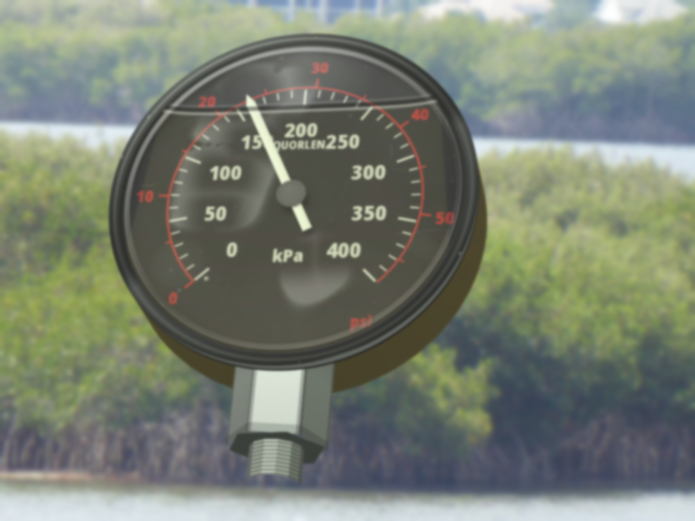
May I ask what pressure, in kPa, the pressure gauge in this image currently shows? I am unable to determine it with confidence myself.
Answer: 160 kPa
